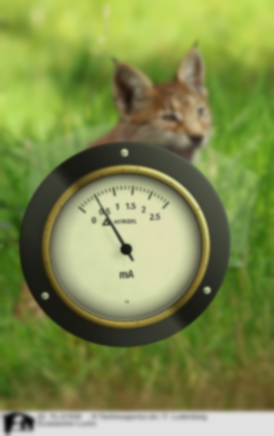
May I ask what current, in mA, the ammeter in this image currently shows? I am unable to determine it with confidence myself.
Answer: 0.5 mA
